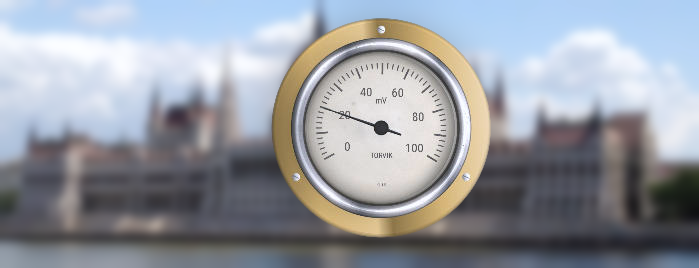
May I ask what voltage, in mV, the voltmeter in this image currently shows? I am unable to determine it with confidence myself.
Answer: 20 mV
